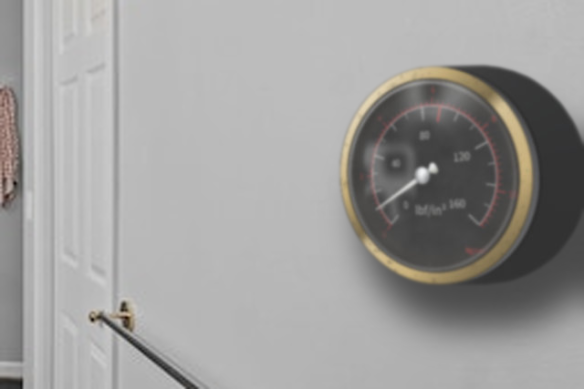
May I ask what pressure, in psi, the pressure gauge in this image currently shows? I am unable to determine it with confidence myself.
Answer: 10 psi
